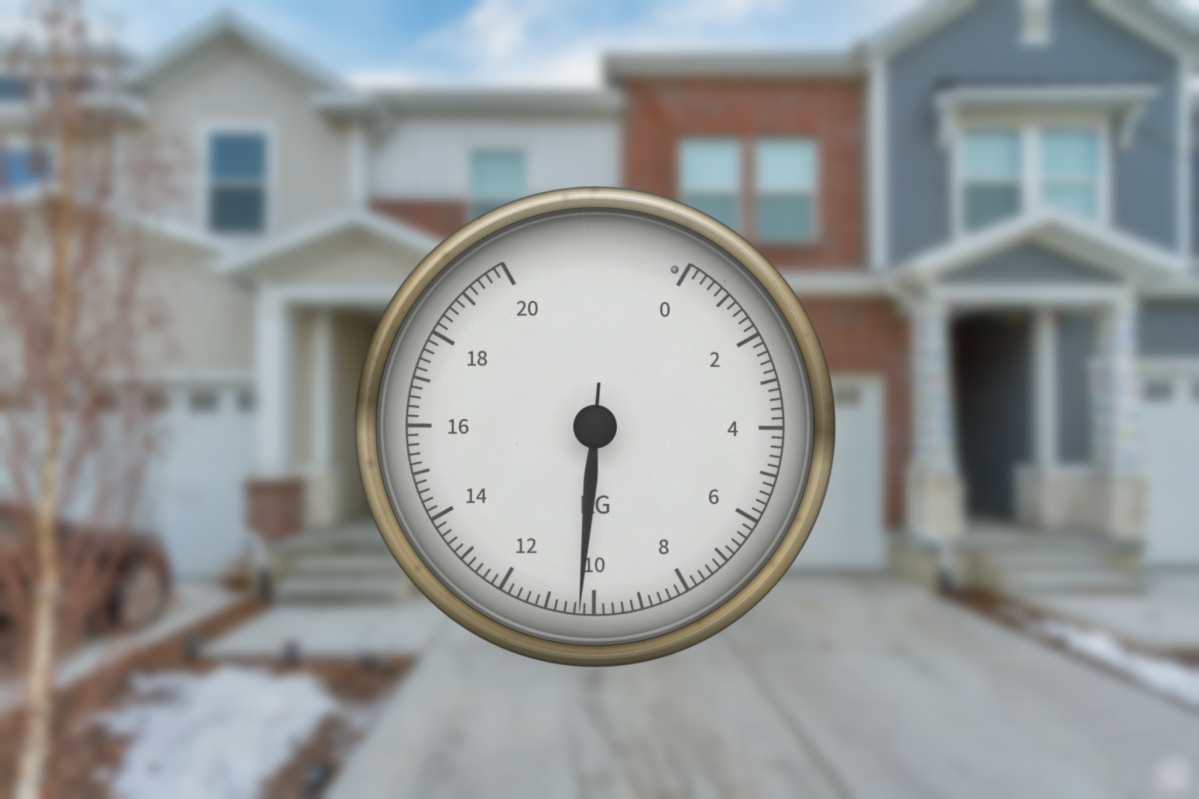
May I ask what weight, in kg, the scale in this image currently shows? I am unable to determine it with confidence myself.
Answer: 10.3 kg
